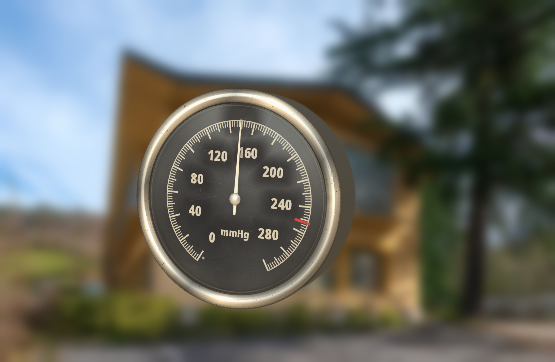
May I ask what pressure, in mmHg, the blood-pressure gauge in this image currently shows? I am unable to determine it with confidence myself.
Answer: 150 mmHg
